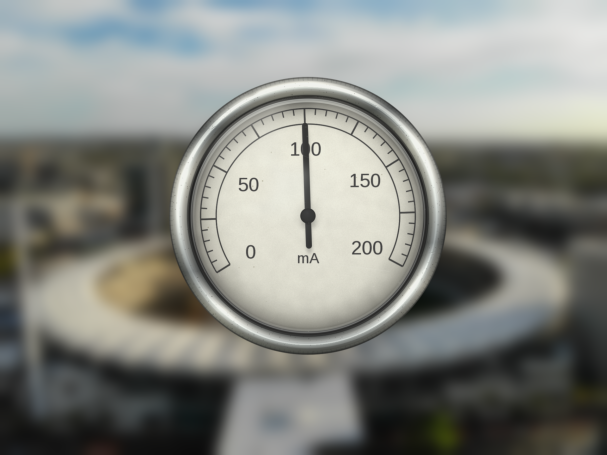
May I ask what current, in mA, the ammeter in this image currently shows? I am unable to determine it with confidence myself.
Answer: 100 mA
